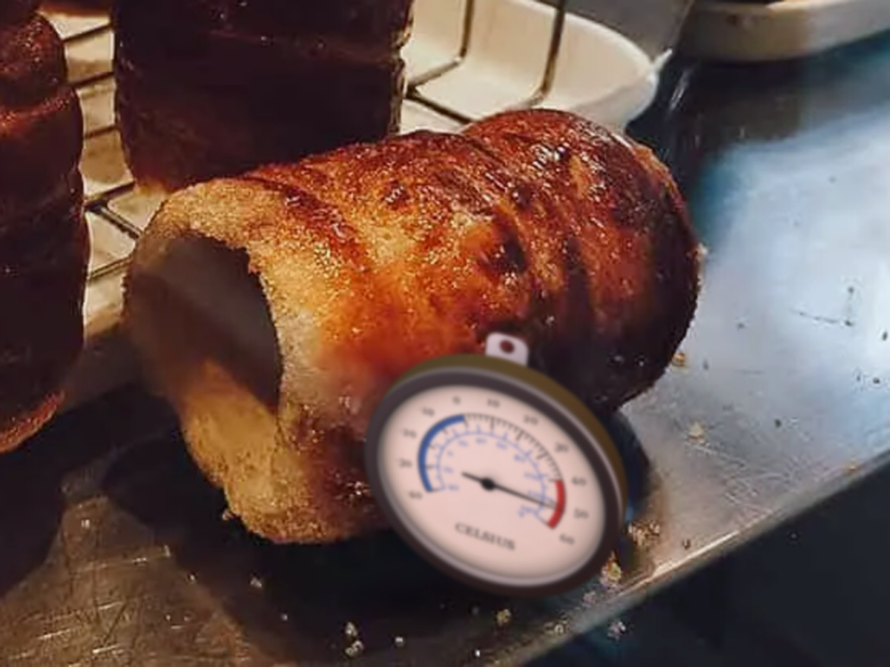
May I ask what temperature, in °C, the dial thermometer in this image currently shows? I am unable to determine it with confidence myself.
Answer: 50 °C
